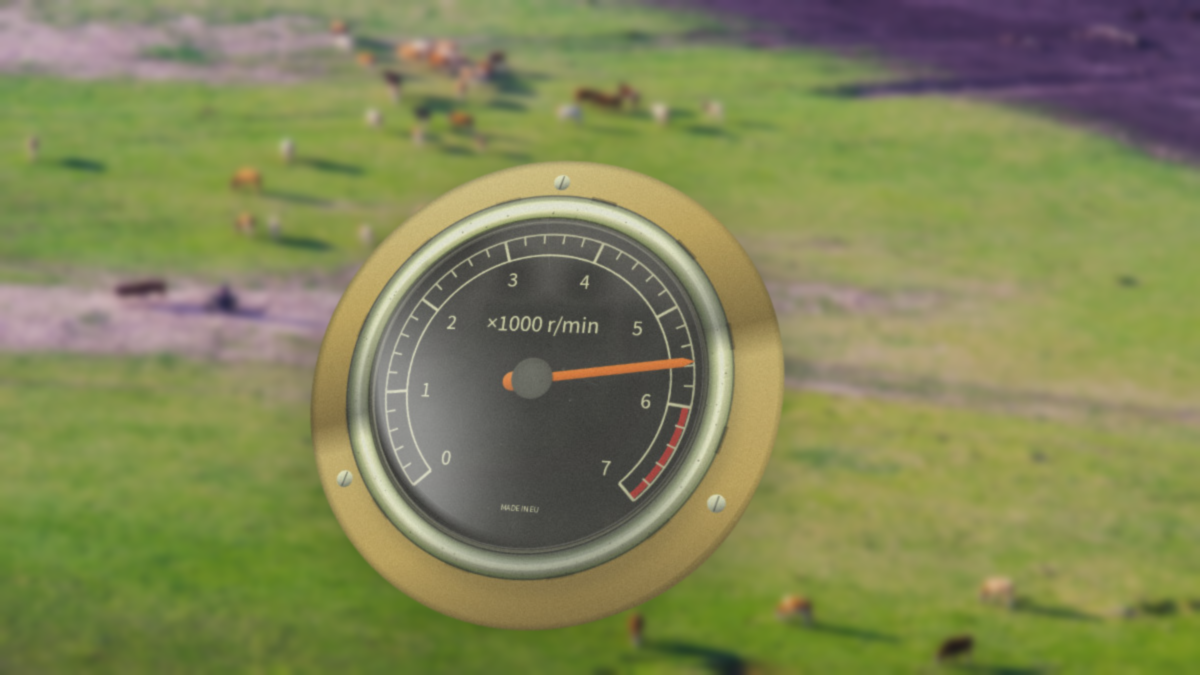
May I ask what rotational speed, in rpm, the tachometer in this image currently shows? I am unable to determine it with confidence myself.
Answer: 5600 rpm
